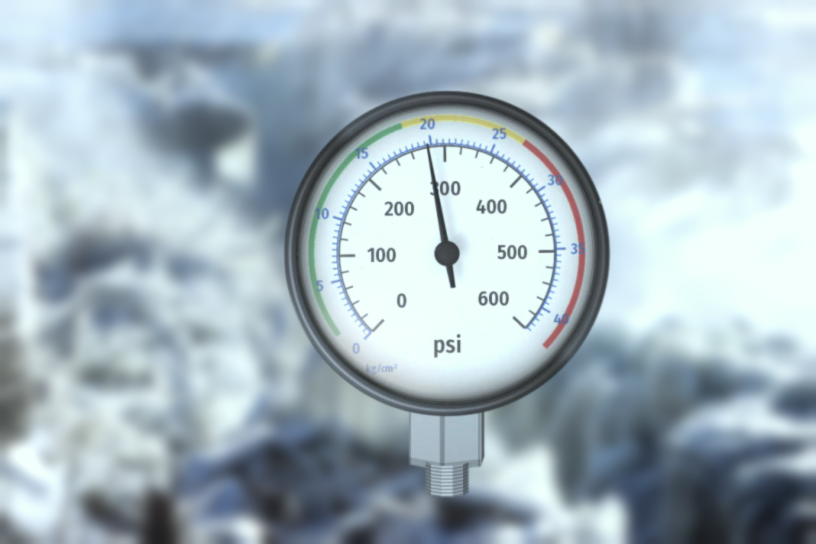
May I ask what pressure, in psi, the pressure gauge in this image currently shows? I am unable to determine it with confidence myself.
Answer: 280 psi
